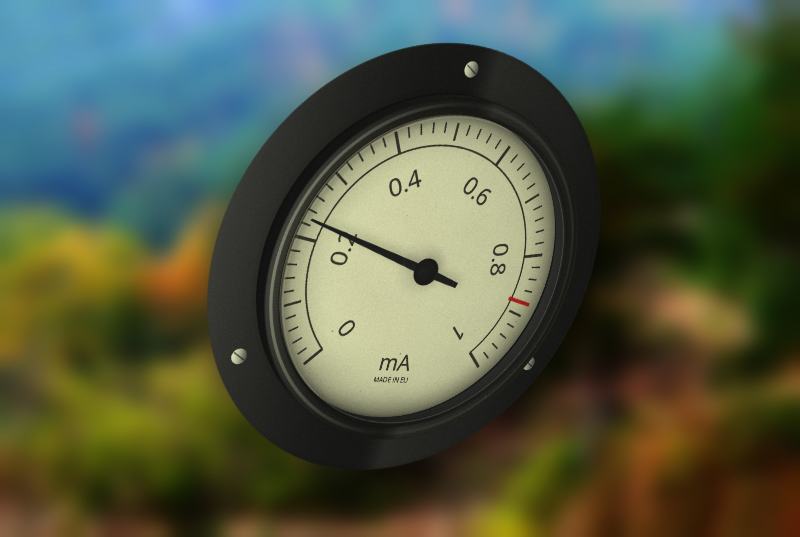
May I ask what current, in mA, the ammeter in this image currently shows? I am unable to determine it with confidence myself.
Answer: 0.23 mA
